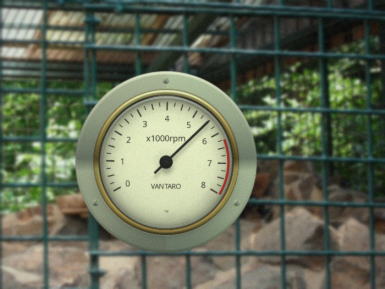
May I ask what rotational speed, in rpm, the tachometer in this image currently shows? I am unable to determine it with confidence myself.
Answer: 5500 rpm
